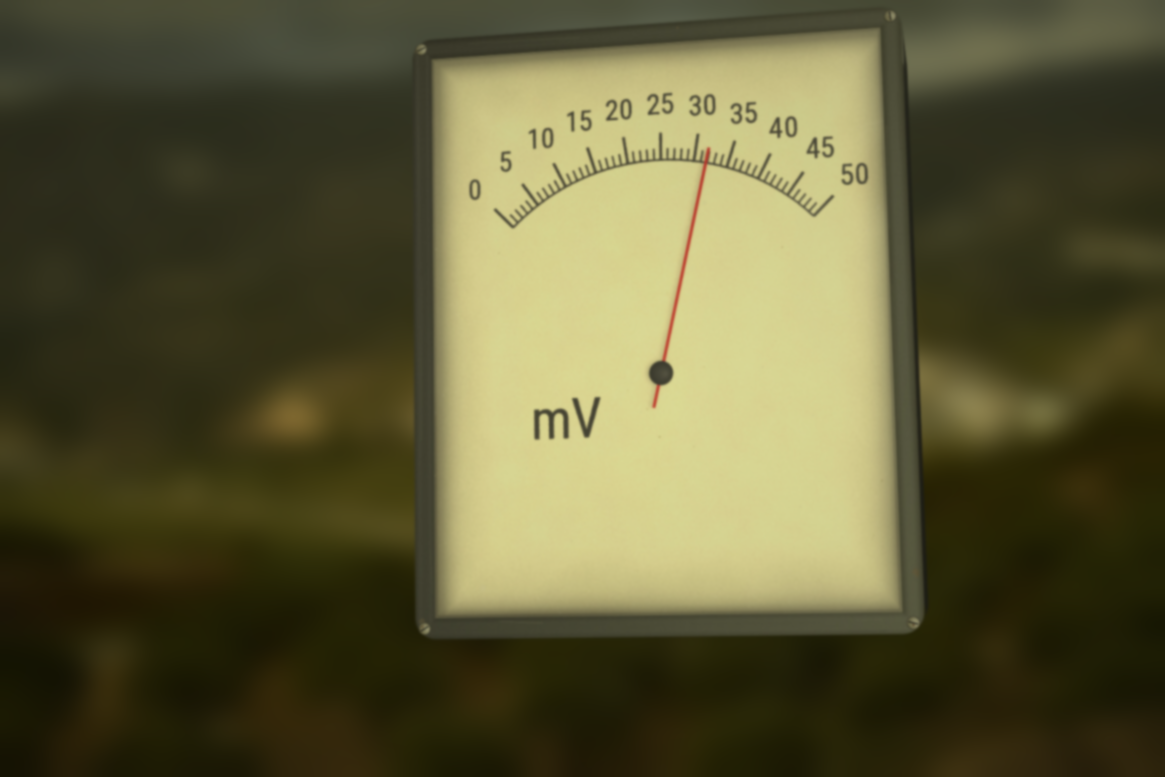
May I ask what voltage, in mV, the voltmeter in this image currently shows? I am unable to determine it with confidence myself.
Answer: 32 mV
